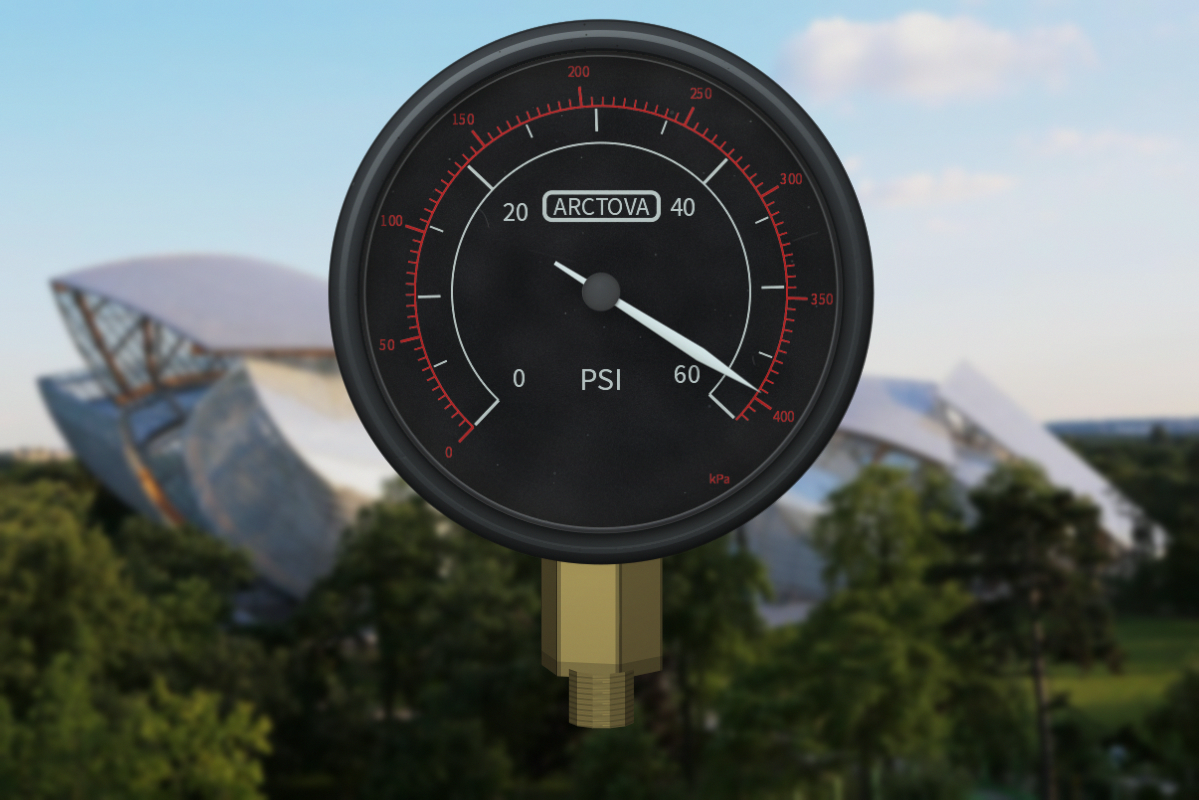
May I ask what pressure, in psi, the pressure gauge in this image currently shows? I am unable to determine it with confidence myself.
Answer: 57.5 psi
